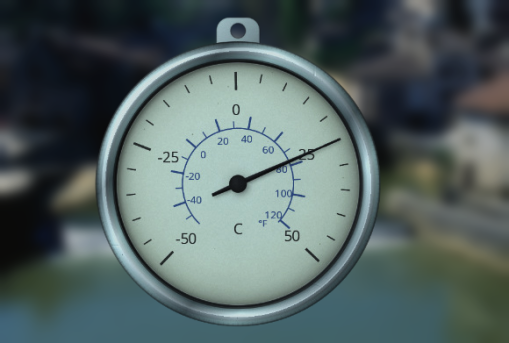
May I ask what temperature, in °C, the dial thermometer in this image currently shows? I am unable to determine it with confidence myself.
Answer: 25 °C
